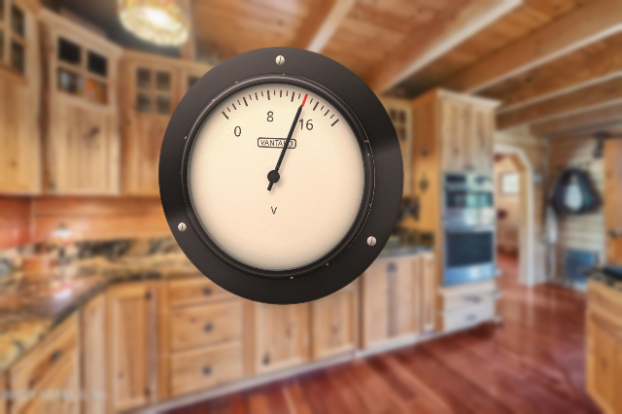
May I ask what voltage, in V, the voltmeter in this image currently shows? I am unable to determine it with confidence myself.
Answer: 14 V
